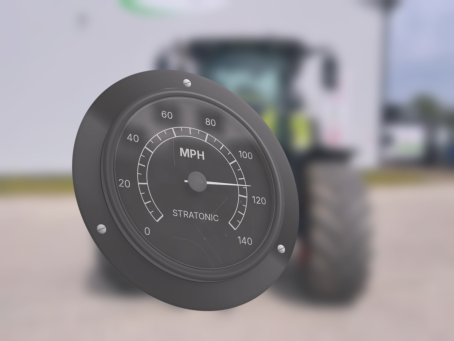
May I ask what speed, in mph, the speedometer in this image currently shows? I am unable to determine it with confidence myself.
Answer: 115 mph
